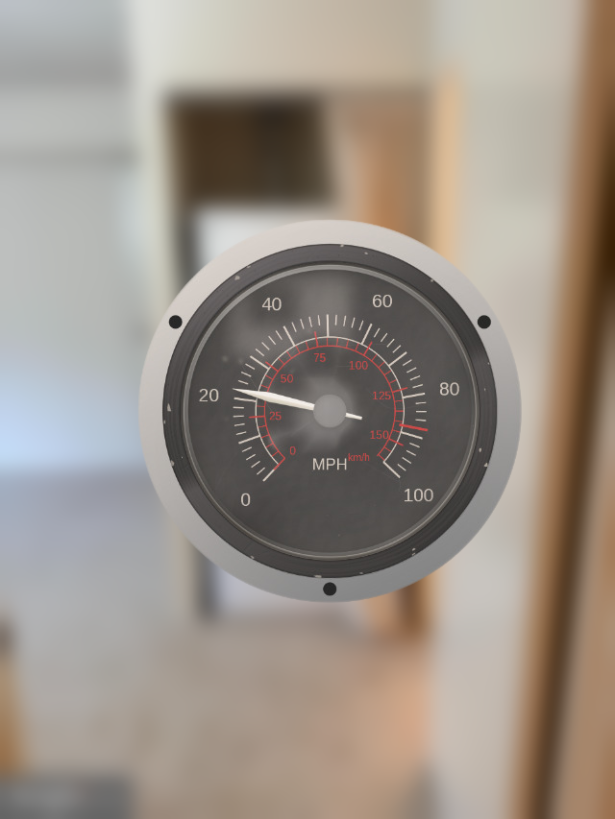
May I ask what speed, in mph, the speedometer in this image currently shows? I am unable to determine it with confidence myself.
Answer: 22 mph
